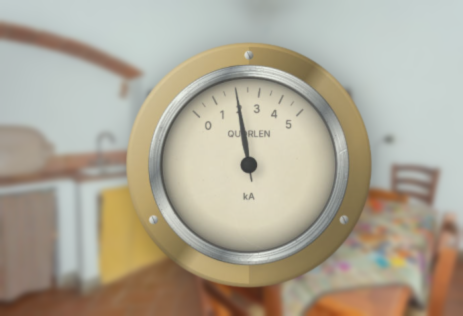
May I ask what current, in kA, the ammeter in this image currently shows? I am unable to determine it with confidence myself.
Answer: 2 kA
